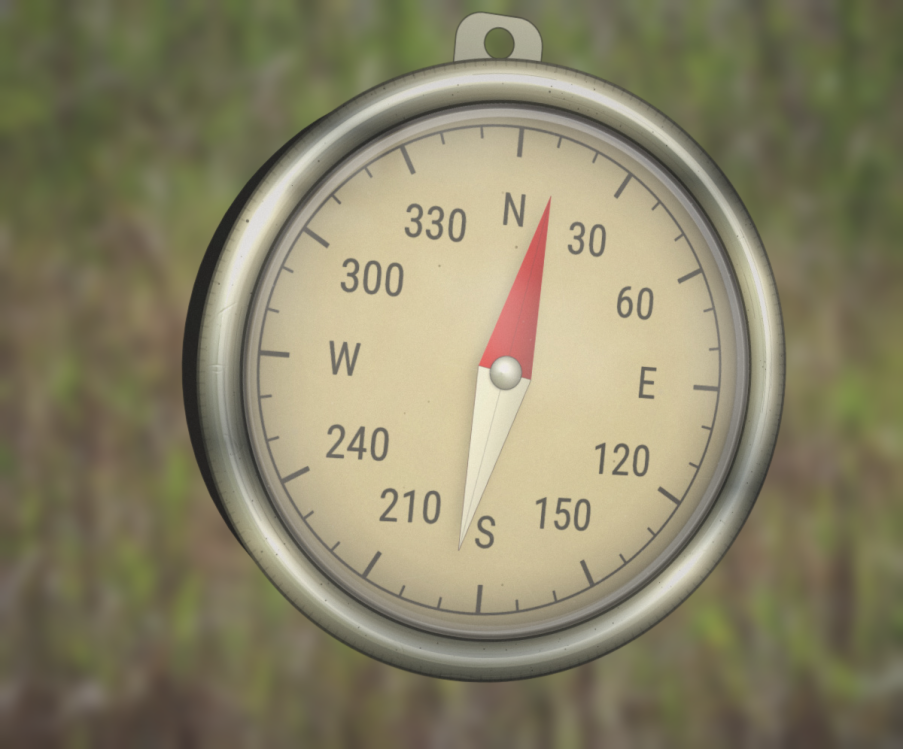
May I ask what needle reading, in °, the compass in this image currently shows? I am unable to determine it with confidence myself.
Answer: 10 °
